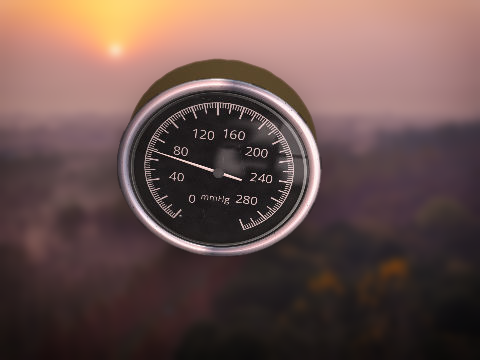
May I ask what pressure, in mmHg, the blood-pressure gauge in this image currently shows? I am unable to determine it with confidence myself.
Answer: 70 mmHg
